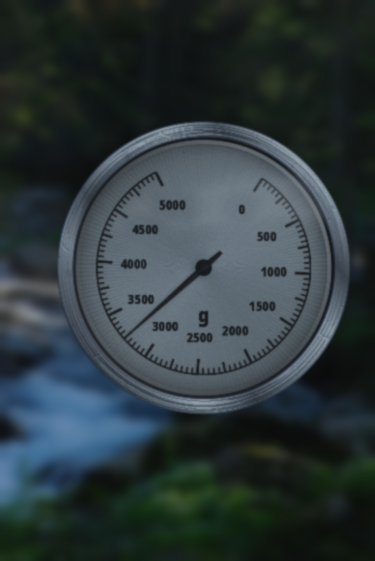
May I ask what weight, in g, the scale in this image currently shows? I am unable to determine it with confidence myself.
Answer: 3250 g
